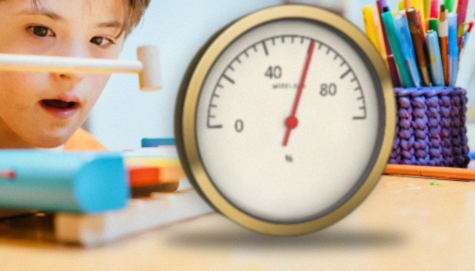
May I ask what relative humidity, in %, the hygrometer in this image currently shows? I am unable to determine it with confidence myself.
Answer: 60 %
